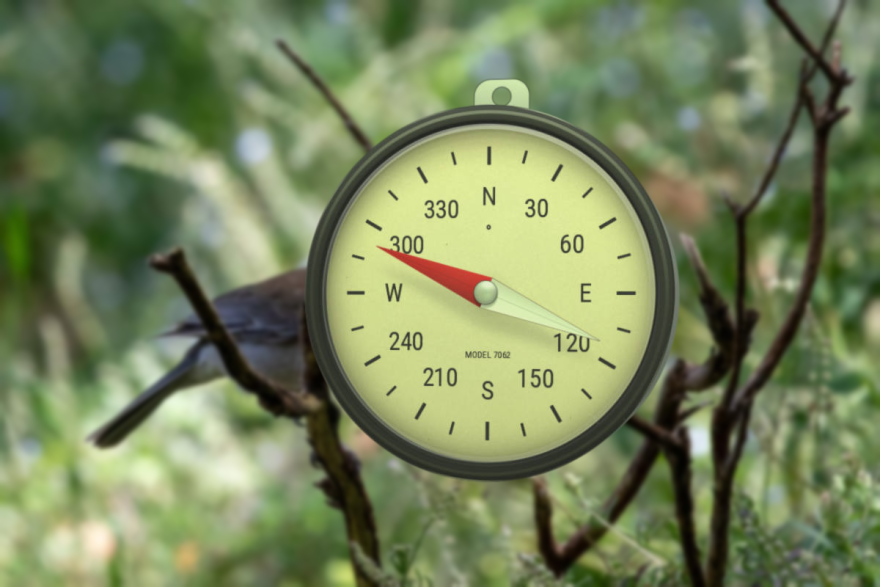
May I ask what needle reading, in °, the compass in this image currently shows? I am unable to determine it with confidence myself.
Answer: 292.5 °
